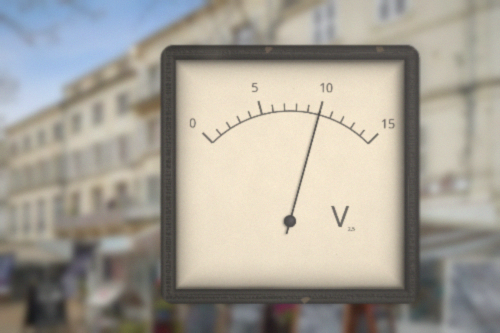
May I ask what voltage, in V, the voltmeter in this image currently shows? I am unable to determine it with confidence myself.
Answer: 10 V
